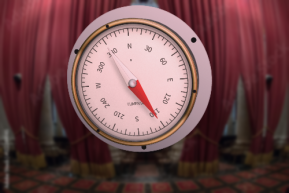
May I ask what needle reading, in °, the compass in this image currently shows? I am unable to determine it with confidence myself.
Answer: 150 °
